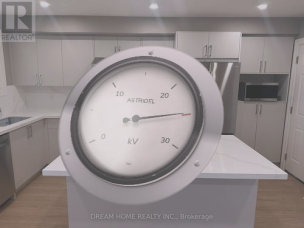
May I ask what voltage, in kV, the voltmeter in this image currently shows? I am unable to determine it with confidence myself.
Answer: 25 kV
